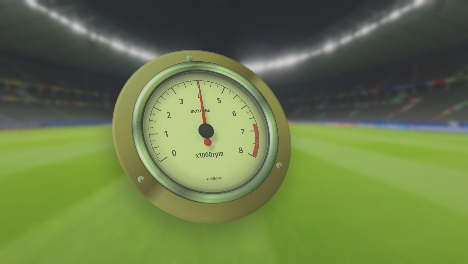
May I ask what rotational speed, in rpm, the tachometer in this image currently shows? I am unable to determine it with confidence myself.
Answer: 4000 rpm
